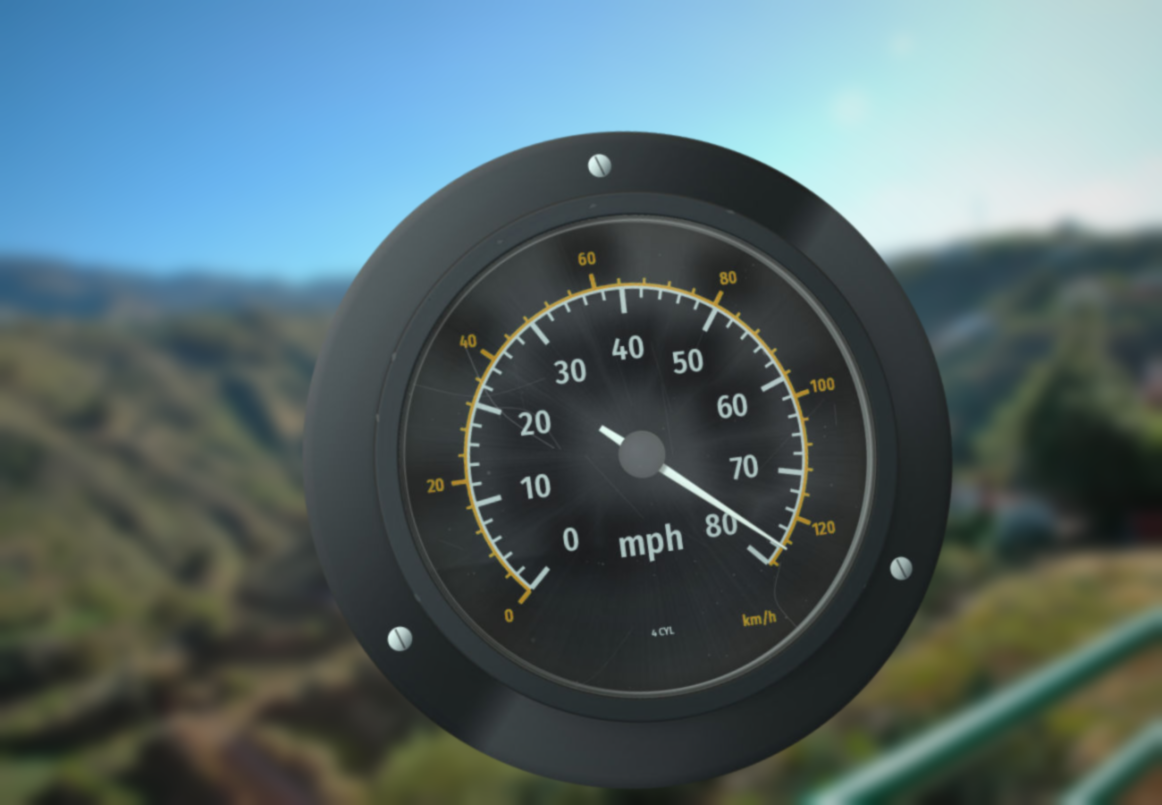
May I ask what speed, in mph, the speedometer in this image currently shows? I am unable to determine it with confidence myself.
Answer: 78 mph
